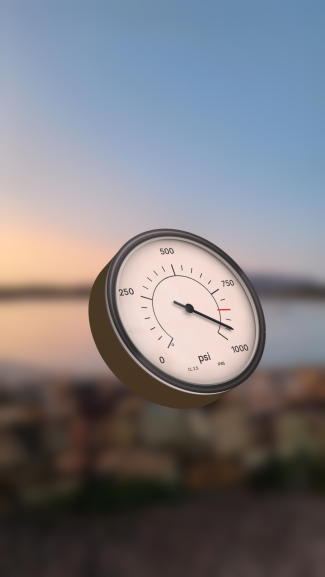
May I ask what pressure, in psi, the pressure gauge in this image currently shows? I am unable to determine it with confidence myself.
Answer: 950 psi
